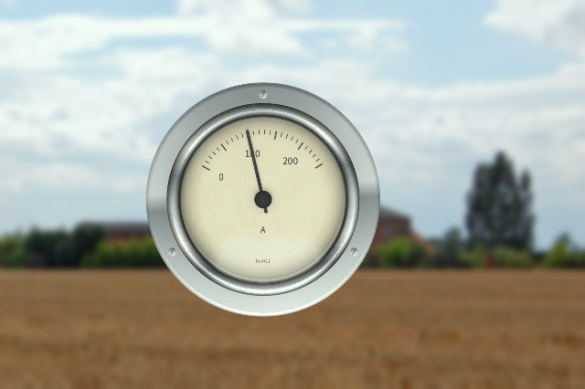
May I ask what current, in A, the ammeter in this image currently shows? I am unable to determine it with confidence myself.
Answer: 100 A
